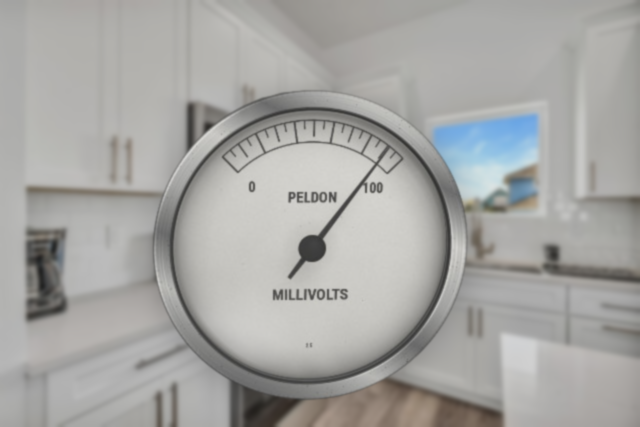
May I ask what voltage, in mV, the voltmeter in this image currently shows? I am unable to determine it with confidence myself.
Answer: 90 mV
